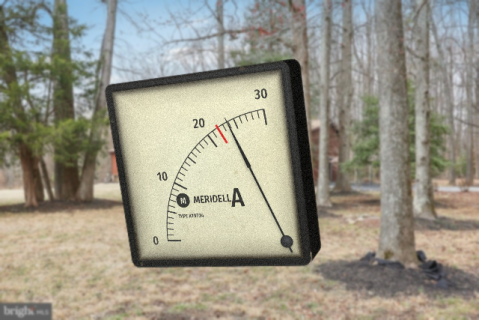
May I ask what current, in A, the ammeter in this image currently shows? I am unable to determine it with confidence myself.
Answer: 24 A
